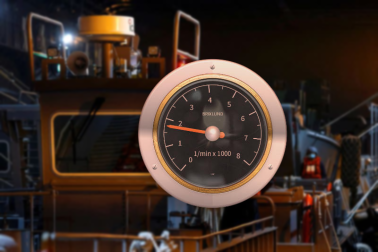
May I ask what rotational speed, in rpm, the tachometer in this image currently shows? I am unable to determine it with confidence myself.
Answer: 1750 rpm
